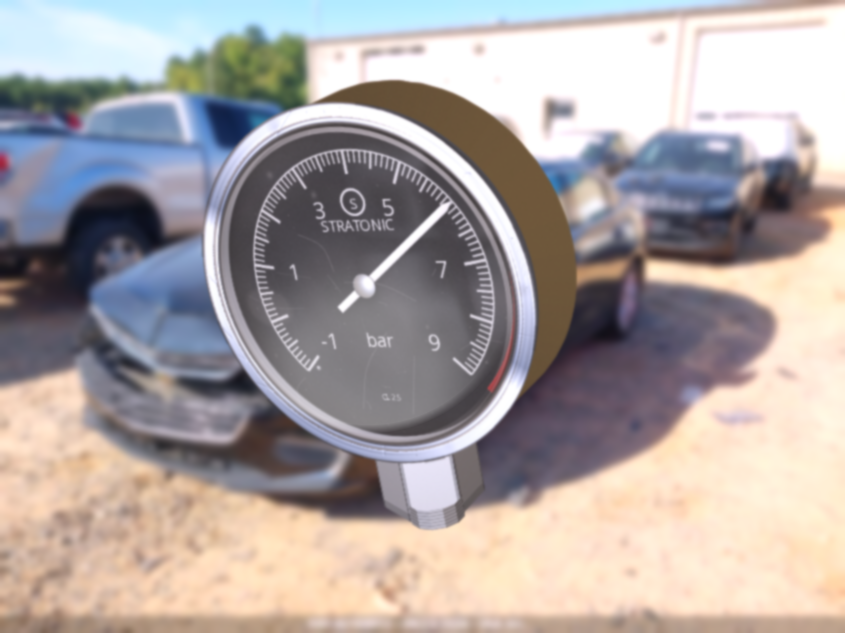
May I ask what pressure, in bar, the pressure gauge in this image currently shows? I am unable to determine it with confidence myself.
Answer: 6 bar
